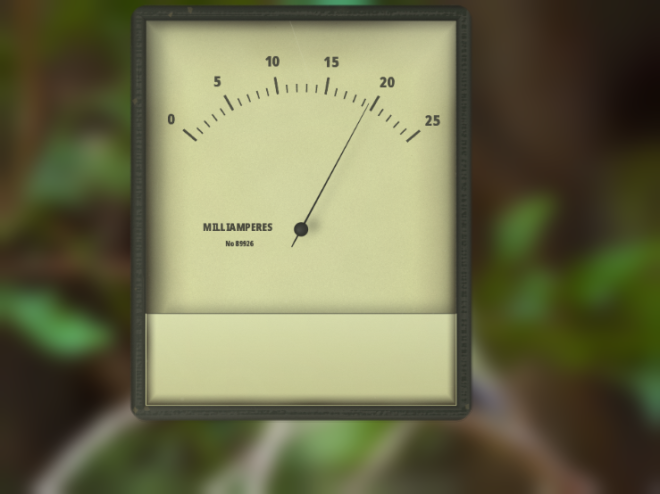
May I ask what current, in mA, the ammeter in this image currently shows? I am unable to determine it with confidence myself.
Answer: 19.5 mA
